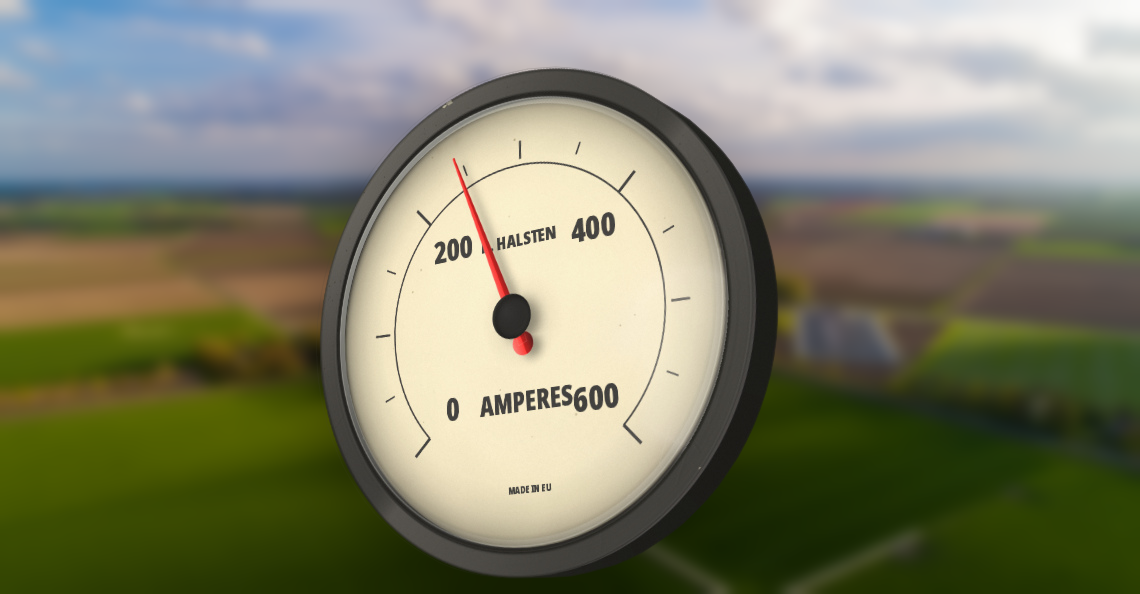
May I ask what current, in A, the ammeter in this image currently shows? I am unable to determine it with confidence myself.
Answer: 250 A
